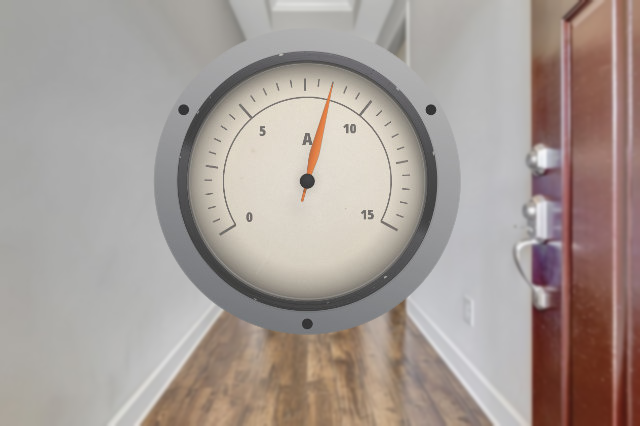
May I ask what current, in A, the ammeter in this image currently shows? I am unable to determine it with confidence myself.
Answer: 8.5 A
